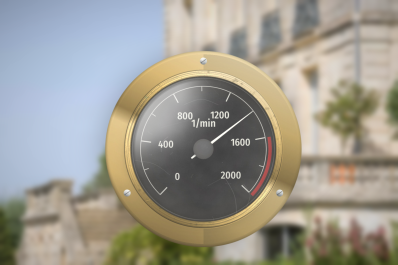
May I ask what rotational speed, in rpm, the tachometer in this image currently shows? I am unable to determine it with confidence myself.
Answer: 1400 rpm
